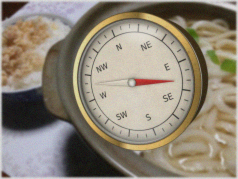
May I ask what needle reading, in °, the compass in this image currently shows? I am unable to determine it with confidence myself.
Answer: 110 °
